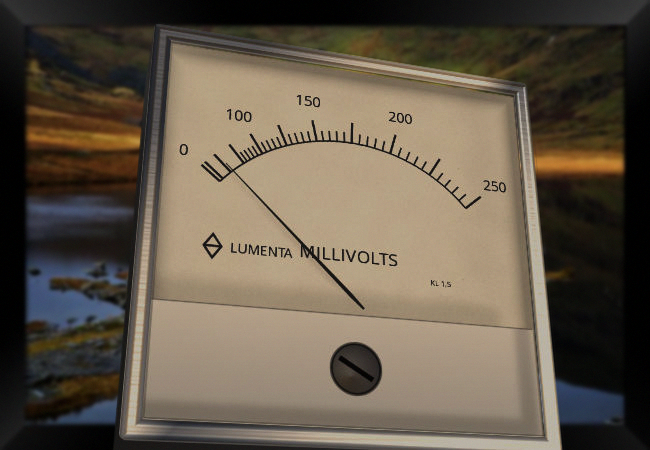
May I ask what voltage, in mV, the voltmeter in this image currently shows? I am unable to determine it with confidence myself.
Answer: 50 mV
